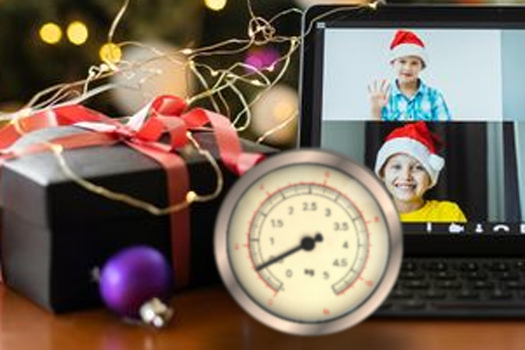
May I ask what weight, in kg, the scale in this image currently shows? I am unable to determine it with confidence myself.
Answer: 0.5 kg
